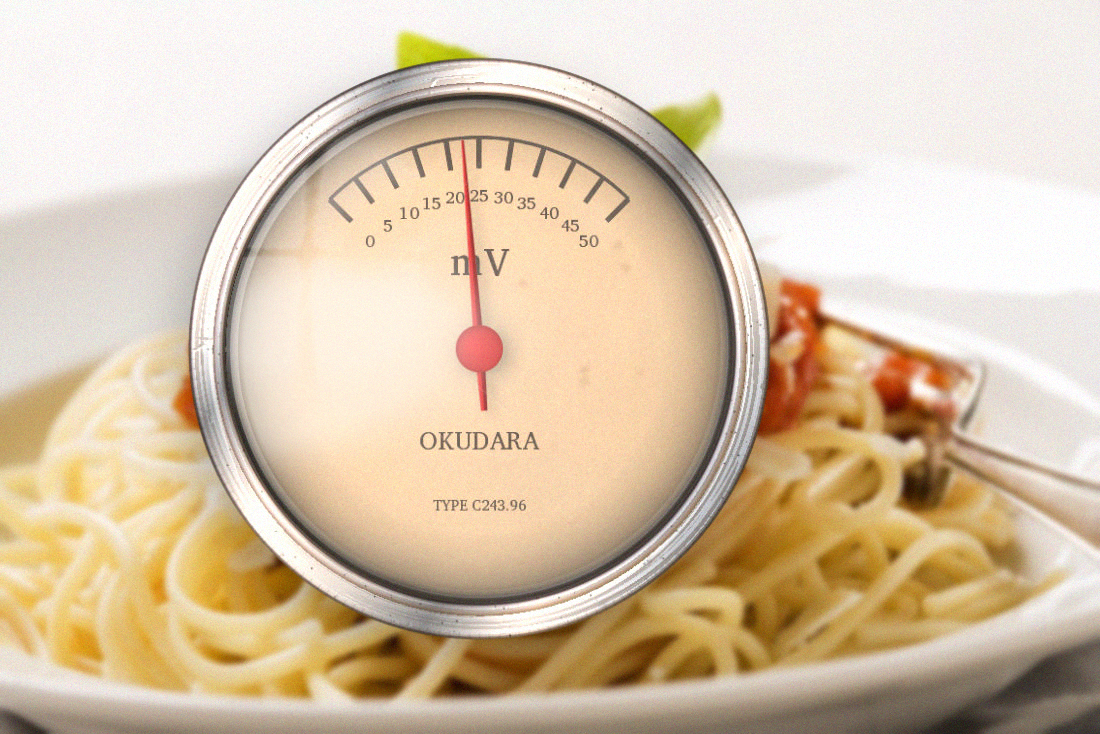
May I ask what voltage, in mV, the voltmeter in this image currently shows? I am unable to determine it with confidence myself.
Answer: 22.5 mV
